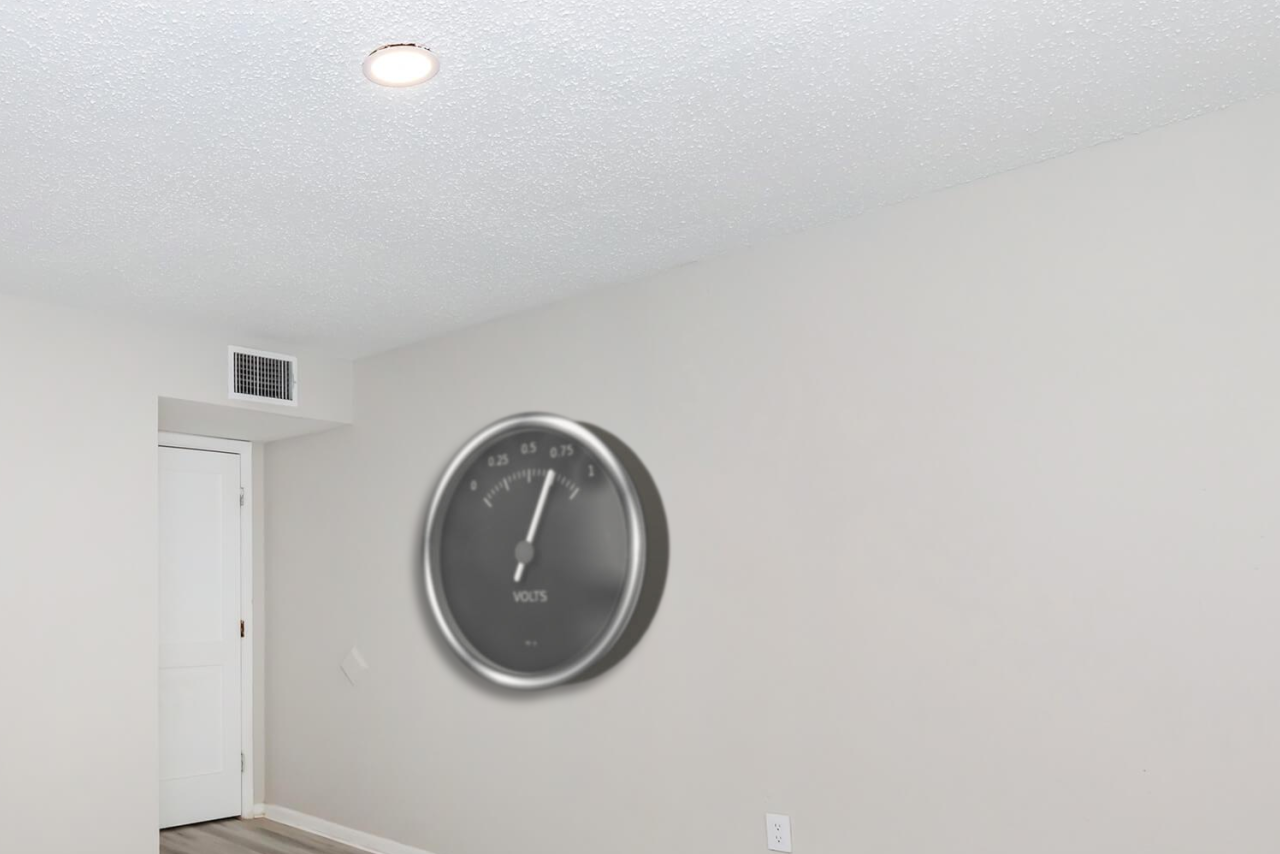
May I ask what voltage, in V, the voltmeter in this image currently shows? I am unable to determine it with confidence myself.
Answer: 0.75 V
